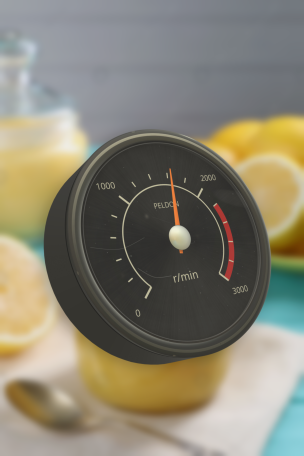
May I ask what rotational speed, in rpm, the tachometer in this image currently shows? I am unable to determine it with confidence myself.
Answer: 1600 rpm
